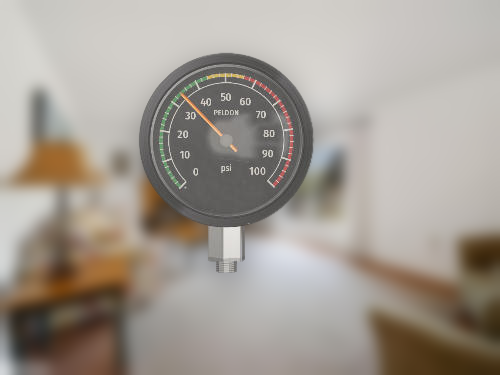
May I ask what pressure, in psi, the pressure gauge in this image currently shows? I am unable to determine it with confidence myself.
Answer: 34 psi
